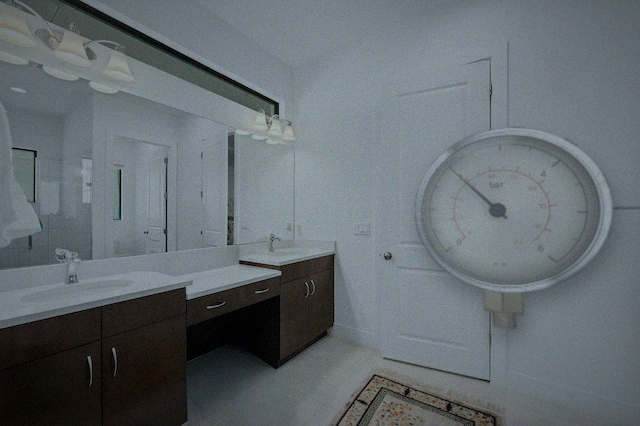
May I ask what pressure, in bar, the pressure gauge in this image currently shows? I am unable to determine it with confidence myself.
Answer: 2 bar
